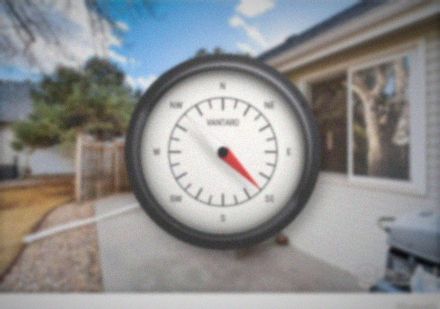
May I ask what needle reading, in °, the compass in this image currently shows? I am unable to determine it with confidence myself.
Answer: 135 °
